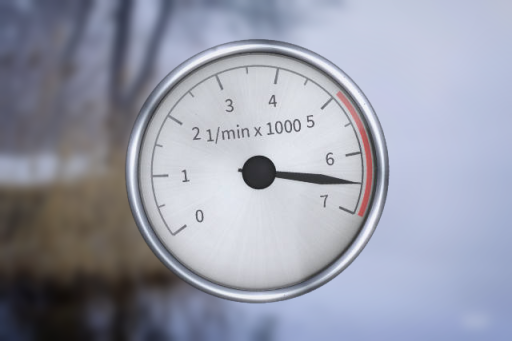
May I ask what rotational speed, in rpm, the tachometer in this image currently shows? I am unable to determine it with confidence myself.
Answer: 6500 rpm
